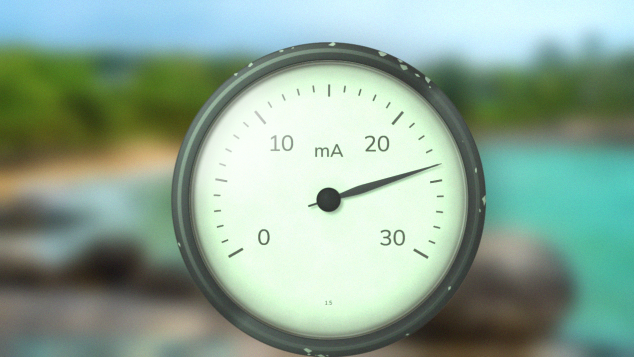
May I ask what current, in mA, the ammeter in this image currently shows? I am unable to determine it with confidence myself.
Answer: 24 mA
